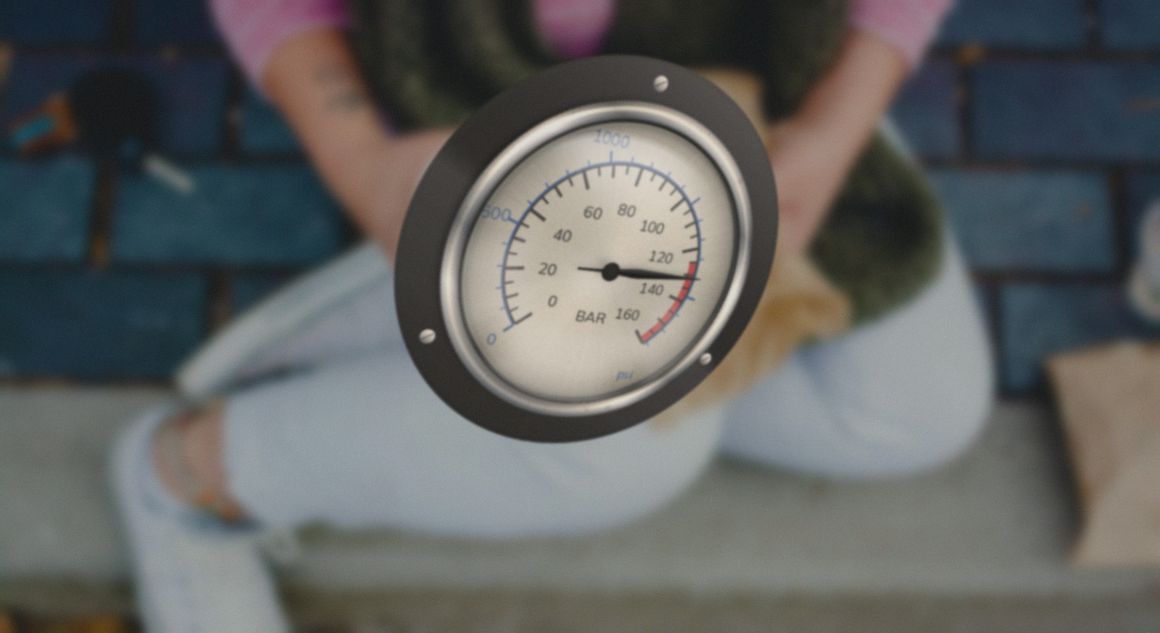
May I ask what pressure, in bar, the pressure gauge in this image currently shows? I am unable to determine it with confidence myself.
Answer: 130 bar
